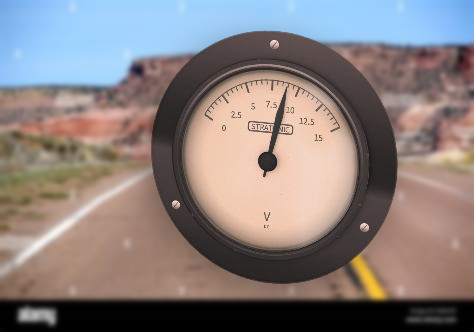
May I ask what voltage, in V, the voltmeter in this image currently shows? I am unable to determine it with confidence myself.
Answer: 9 V
